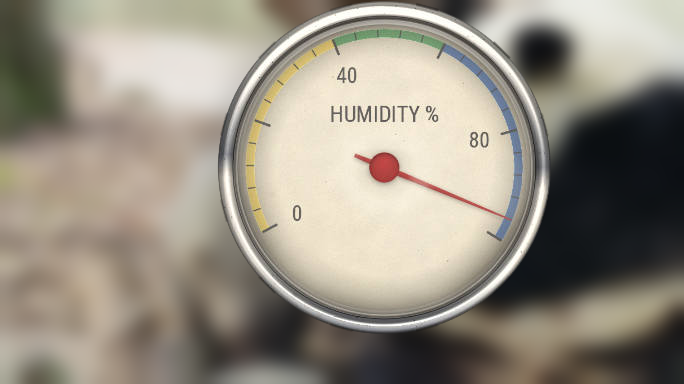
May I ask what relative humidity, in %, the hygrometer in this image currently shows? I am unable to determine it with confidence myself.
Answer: 96 %
